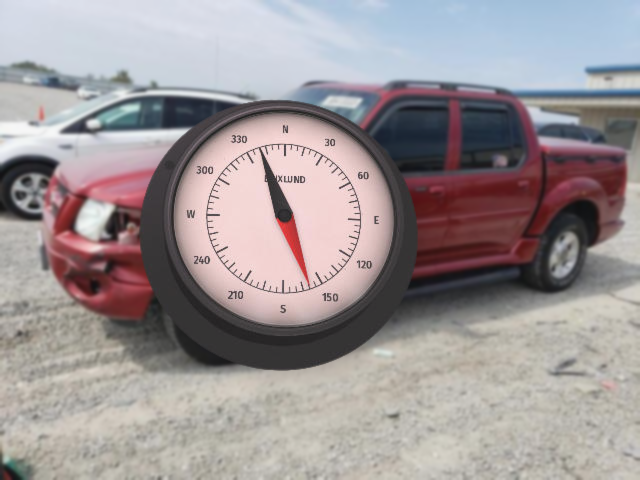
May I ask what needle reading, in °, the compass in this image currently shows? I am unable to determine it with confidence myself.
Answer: 160 °
